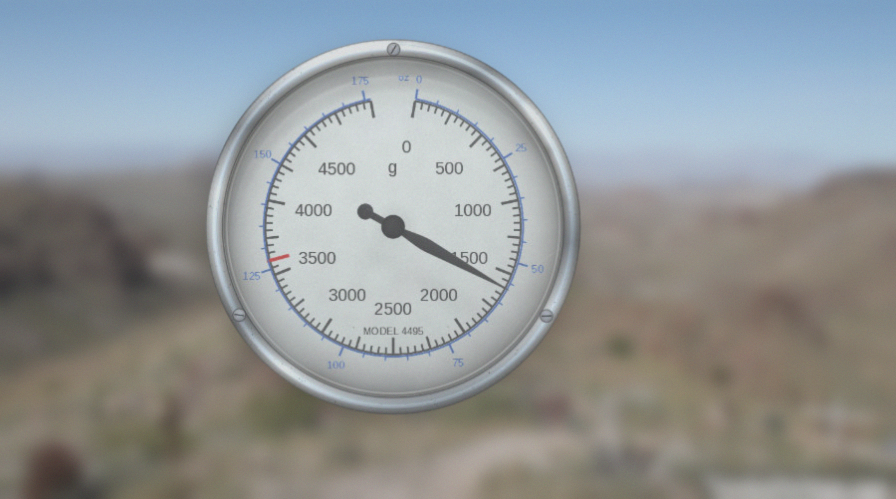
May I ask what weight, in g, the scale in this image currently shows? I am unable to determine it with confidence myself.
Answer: 1600 g
